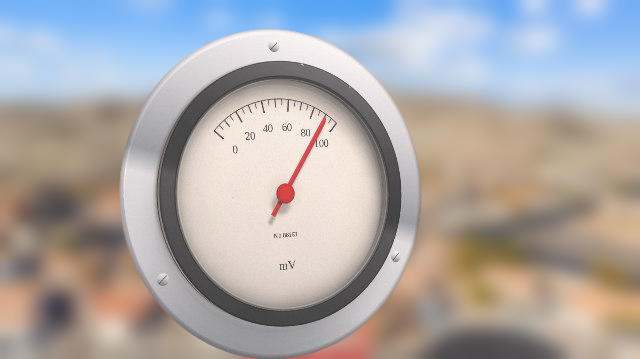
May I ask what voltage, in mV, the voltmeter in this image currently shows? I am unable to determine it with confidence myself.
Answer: 90 mV
